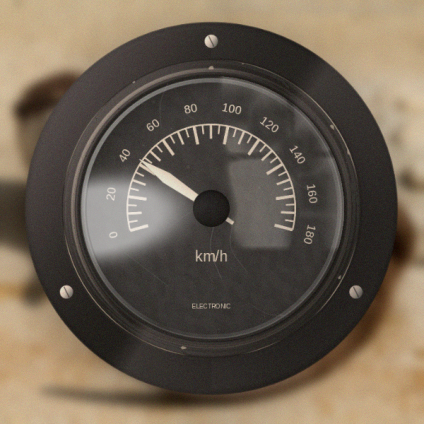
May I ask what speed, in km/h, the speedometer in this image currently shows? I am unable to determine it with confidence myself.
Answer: 42.5 km/h
